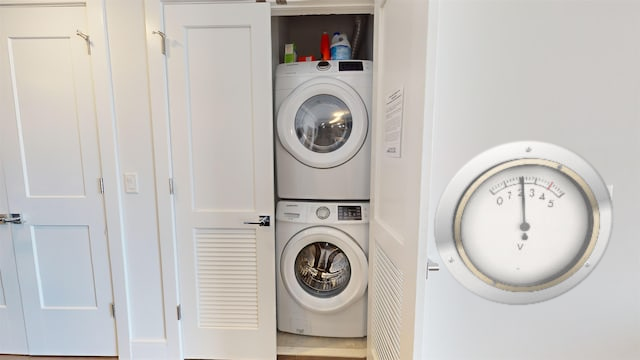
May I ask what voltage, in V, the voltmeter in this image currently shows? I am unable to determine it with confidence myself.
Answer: 2 V
